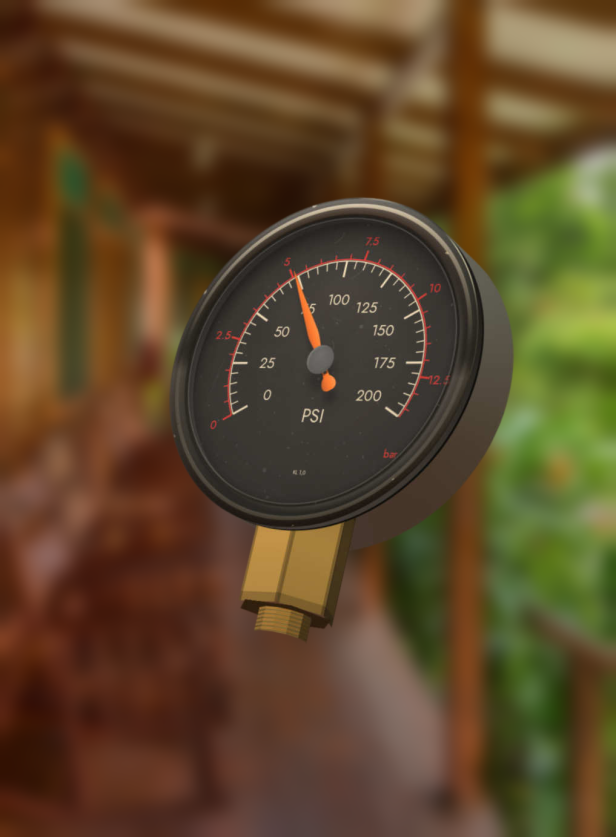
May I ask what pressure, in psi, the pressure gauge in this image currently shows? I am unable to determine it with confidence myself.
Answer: 75 psi
